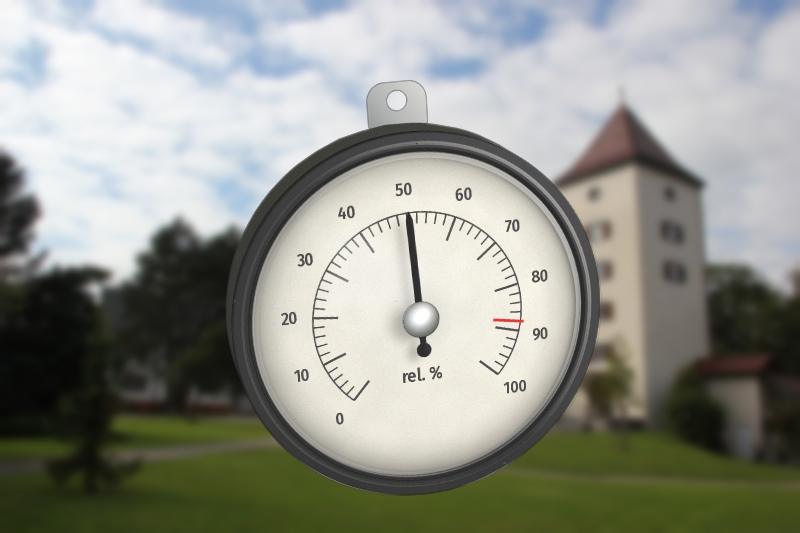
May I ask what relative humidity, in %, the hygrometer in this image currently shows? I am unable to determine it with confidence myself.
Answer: 50 %
